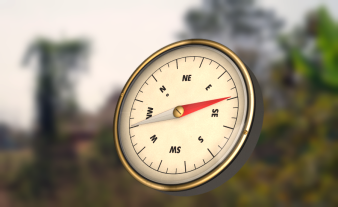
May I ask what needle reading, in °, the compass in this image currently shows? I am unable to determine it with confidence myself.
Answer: 120 °
